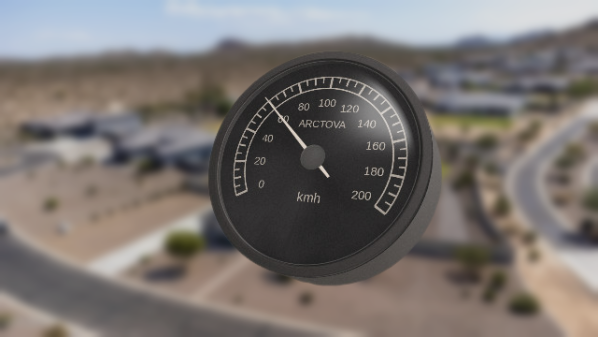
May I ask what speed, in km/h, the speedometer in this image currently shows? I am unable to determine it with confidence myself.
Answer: 60 km/h
